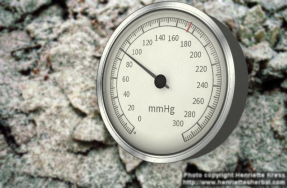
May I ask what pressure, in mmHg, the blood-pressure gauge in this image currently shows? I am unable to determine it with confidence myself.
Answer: 90 mmHg
